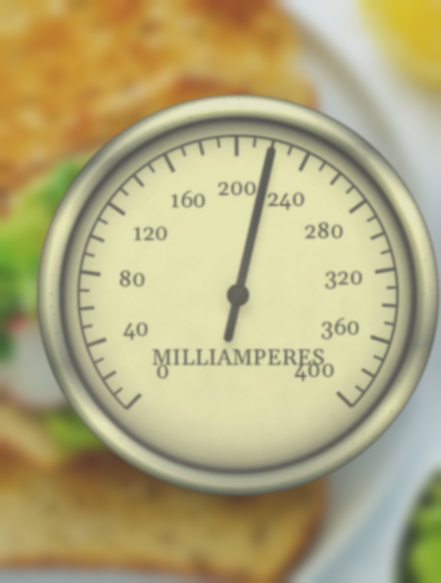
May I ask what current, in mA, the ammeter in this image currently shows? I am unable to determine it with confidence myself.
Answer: 220 mA
